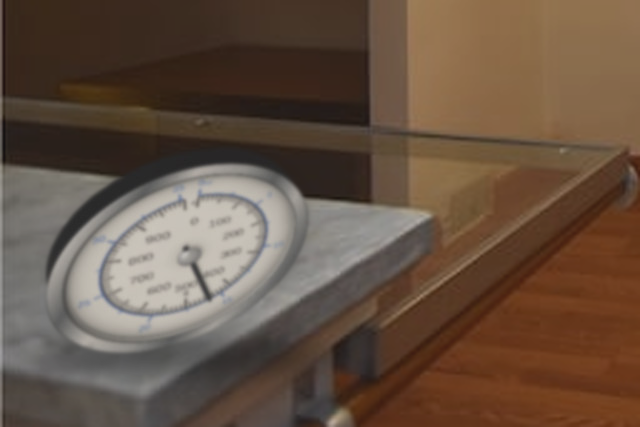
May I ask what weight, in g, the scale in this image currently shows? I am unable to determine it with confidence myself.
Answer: 450 g
